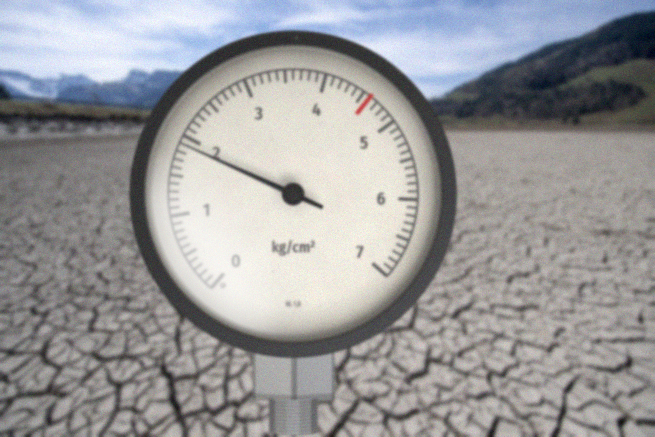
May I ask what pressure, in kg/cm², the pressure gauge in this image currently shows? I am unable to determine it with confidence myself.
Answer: 1.9 kg/cm²
